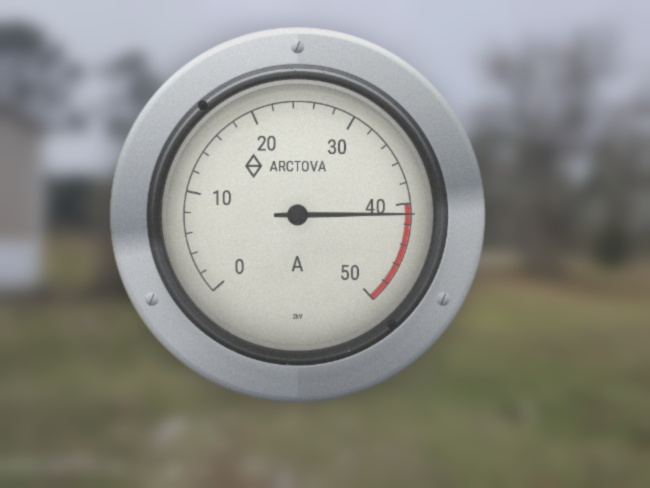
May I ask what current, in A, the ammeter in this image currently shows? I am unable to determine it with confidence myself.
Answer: 41 A
